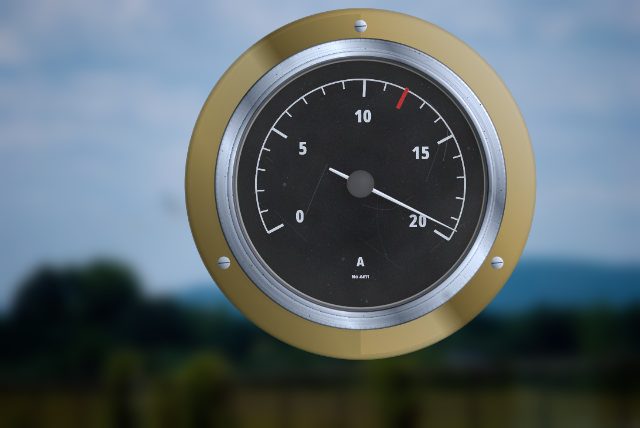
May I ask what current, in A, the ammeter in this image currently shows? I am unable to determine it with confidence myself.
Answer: 19.5 A
